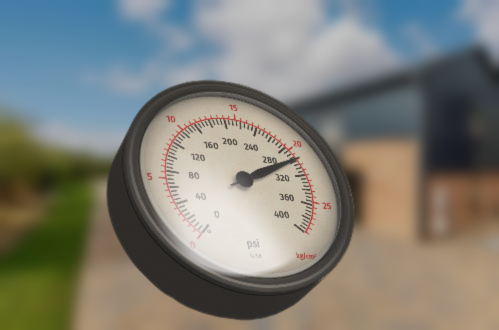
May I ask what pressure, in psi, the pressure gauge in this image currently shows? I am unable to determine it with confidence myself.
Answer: 300 psi
